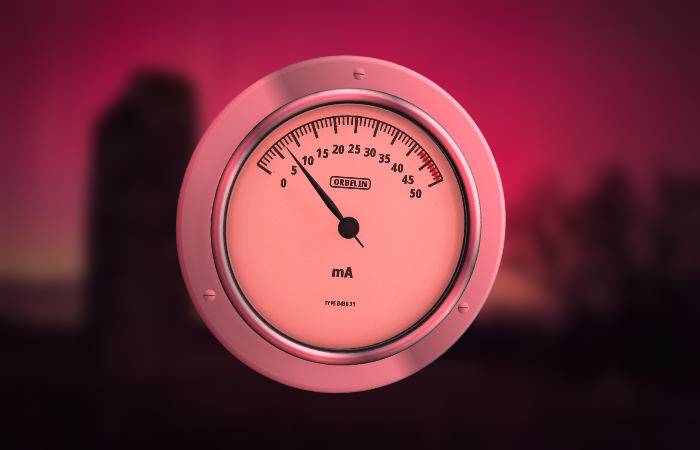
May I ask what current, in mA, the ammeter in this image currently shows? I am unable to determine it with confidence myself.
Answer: 7 mA
